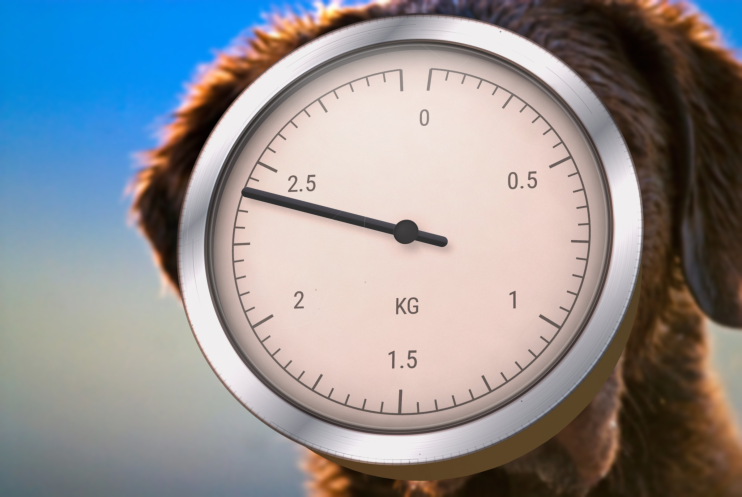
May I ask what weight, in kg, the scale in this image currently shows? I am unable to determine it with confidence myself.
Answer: 2.4 kg
